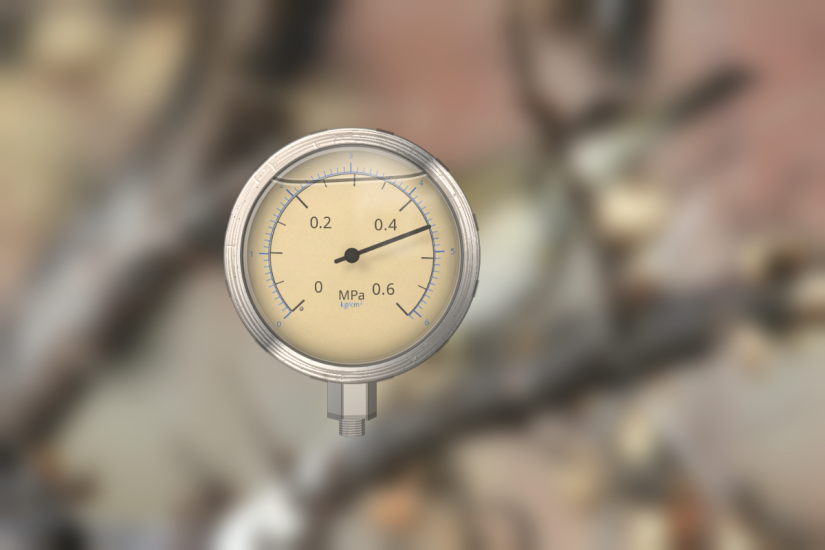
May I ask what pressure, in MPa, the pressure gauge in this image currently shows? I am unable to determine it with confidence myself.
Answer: 0.45 MPa
